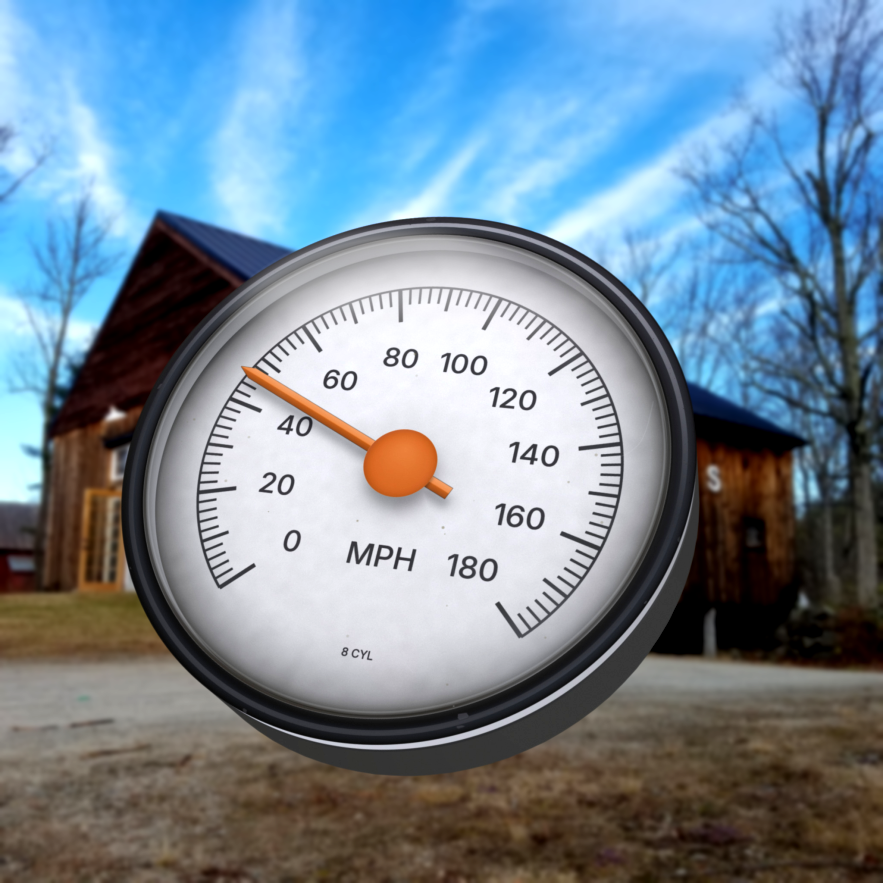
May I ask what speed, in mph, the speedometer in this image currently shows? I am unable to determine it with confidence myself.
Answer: 46 mph
